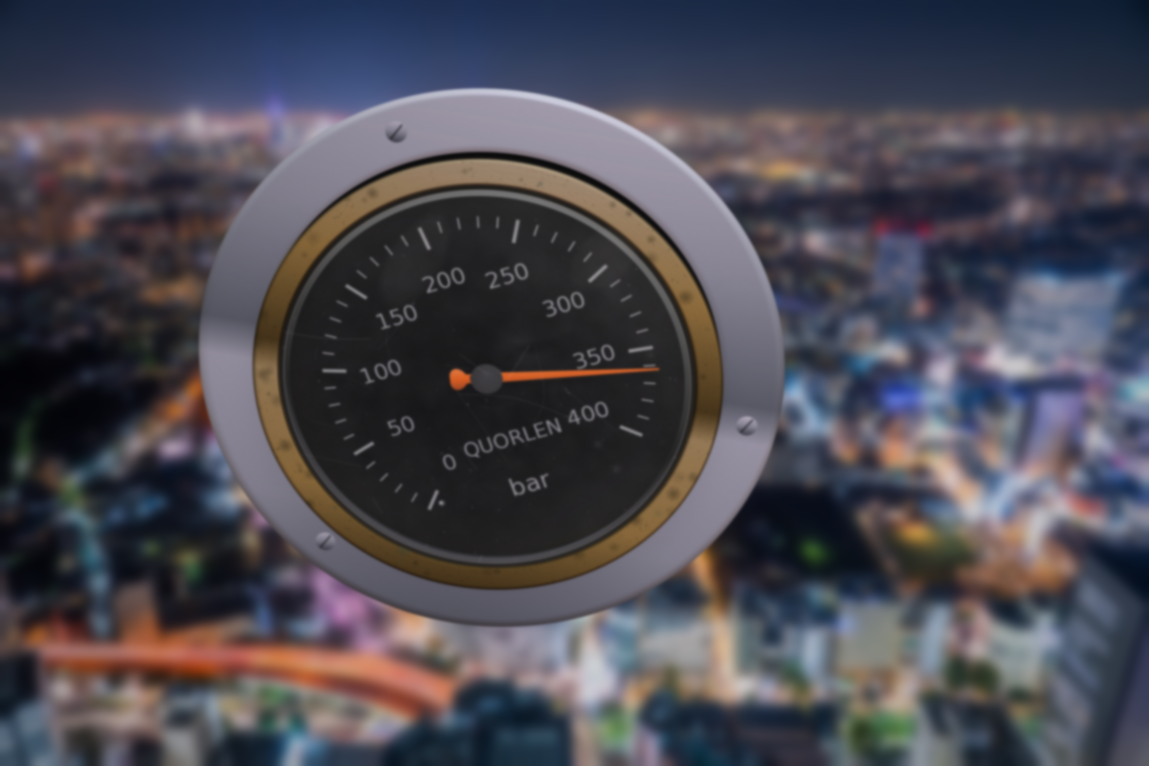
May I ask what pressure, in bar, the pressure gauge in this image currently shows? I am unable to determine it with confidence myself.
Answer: 360 bar
